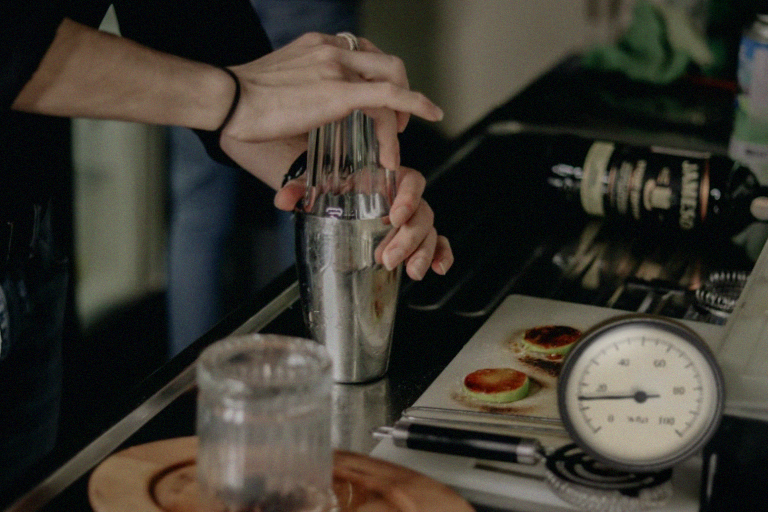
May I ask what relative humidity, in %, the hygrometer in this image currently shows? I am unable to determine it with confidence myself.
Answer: 15 %
